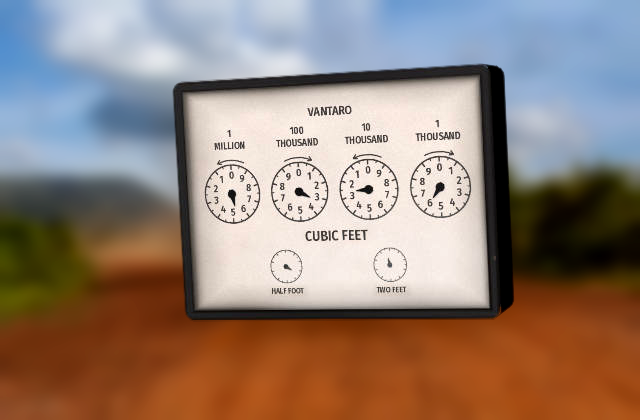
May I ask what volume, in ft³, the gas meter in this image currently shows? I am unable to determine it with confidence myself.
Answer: 532600 ft³
